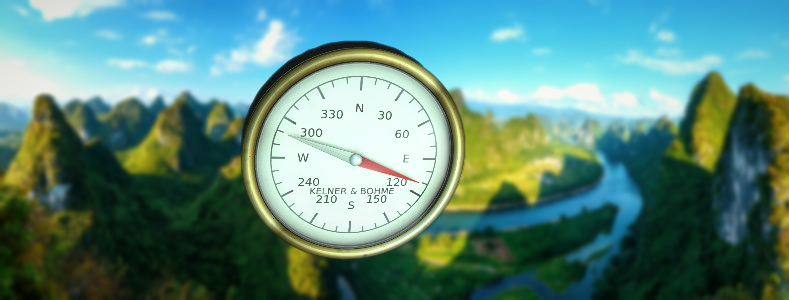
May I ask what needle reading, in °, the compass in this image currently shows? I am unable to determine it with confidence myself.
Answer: 110 °
